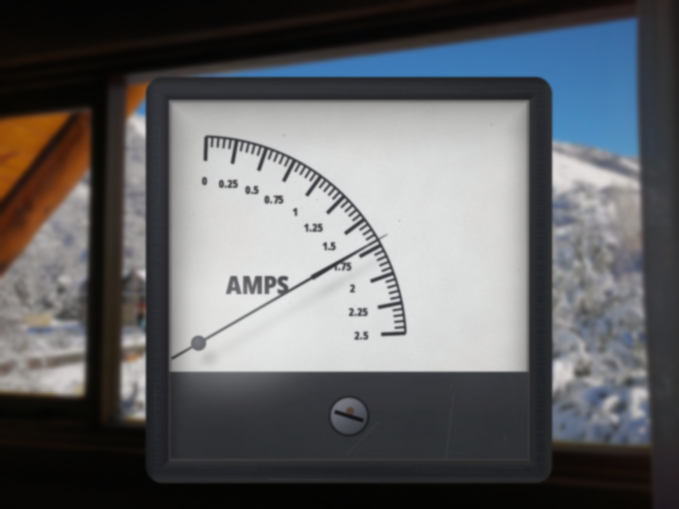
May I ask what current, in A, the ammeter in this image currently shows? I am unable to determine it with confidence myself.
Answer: 1.7 A
